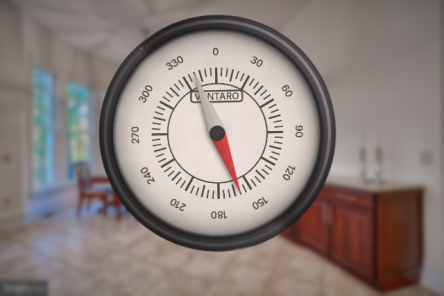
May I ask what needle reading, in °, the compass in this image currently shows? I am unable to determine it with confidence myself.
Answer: 160 °
